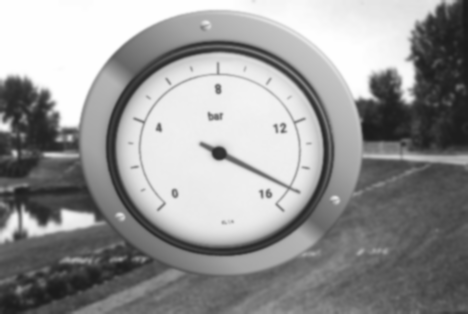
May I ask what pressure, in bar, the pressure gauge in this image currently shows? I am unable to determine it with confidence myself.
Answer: 15 bar
